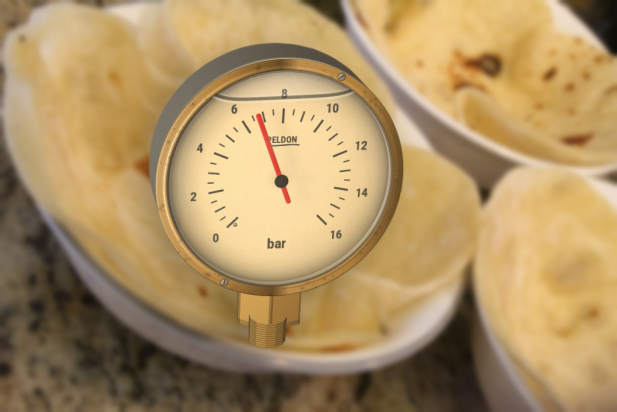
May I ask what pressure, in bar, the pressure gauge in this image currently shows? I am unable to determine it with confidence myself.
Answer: 6.75 bar
